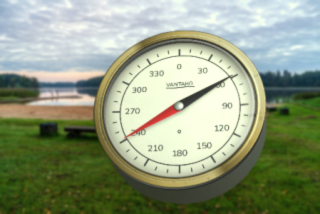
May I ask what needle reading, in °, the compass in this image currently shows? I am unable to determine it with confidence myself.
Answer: 240 °
